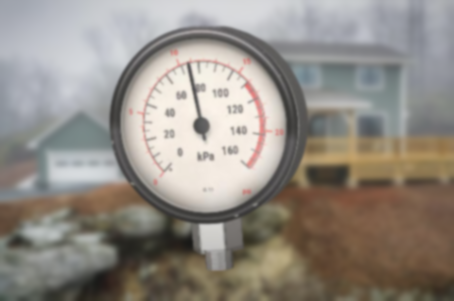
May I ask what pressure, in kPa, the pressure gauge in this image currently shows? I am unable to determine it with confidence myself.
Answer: 75 kPa
